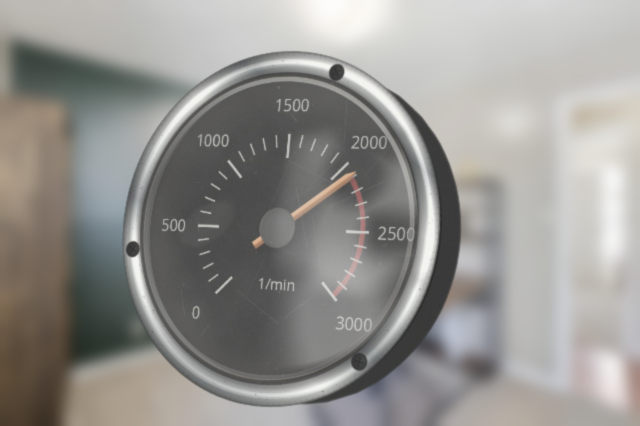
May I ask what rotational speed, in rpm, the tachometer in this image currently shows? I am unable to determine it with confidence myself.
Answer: 2100 rpm
